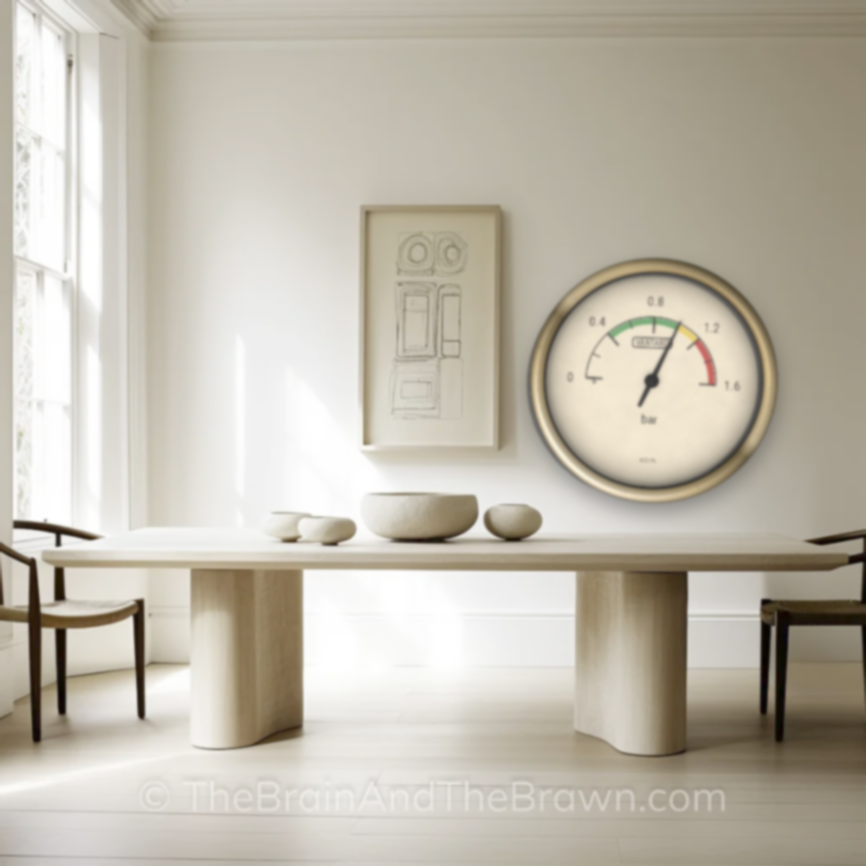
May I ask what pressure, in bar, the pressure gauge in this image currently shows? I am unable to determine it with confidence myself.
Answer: 1 bar
